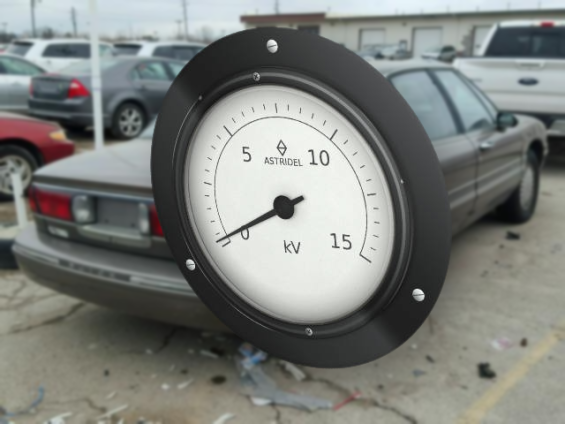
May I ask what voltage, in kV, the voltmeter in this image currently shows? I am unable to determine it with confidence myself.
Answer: 0.25 kV
